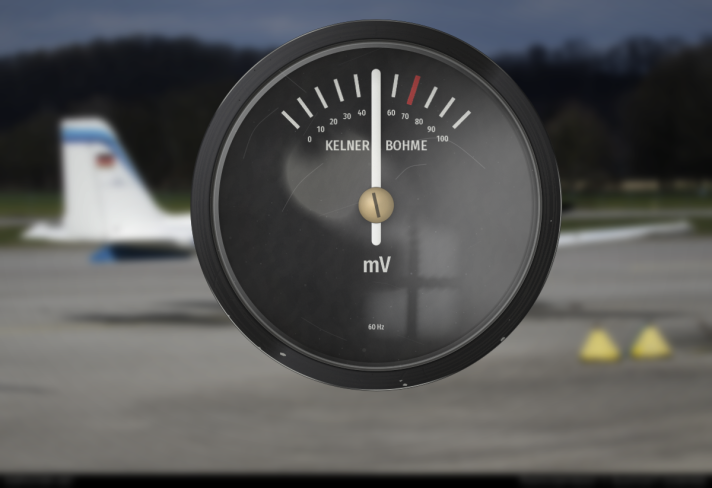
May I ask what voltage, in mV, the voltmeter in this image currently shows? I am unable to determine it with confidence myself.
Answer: 50 mV
